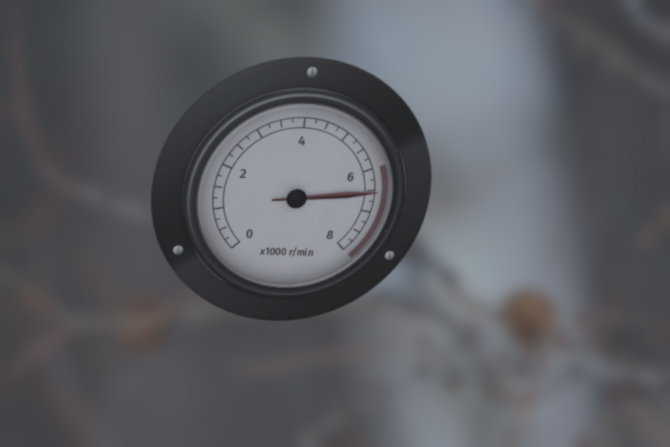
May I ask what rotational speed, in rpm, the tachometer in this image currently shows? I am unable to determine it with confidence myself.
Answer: 6500 rpm
